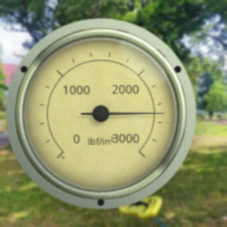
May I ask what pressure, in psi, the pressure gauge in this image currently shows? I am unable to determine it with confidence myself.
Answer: 2500 psi
